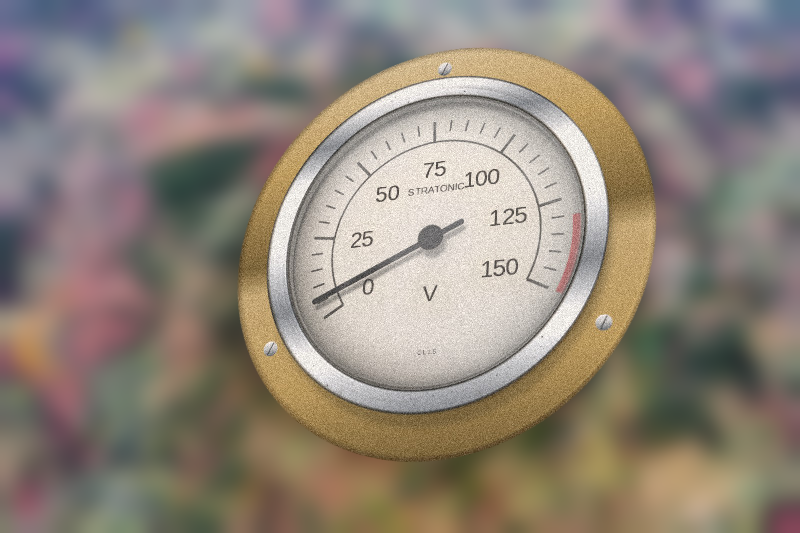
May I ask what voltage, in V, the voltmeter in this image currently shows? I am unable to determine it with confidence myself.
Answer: 5 V
